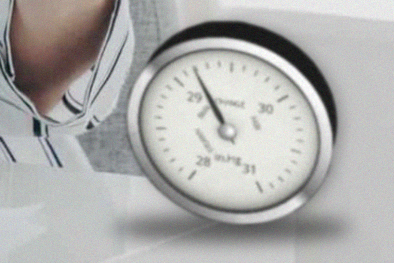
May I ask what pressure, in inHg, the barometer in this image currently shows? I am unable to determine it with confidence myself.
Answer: 29.2 inHg
